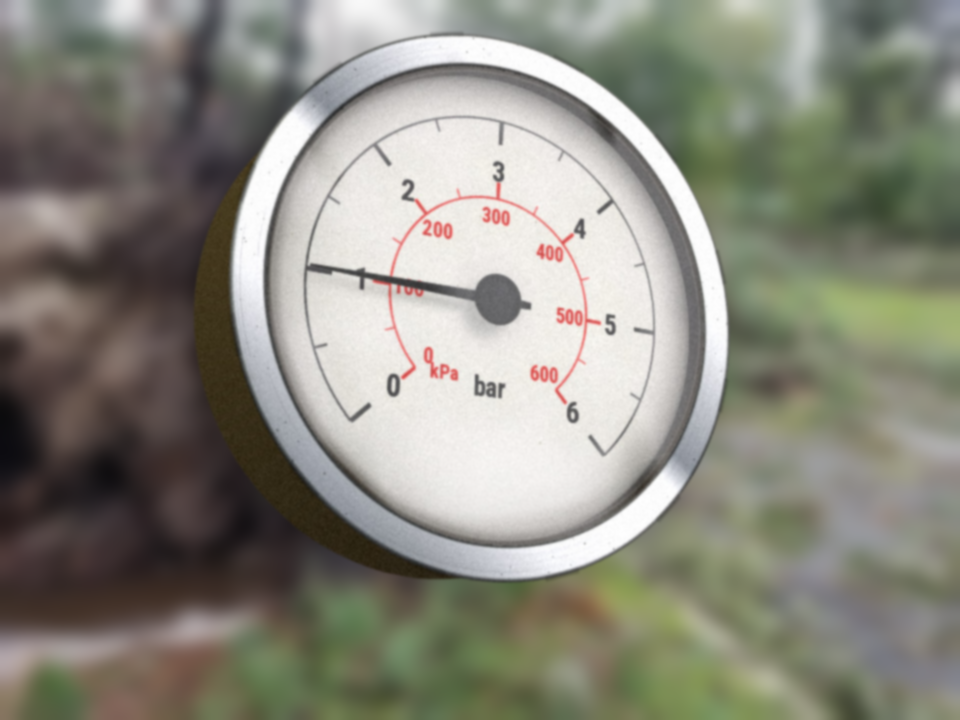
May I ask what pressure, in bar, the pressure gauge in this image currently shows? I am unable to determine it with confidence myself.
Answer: 1 bar
